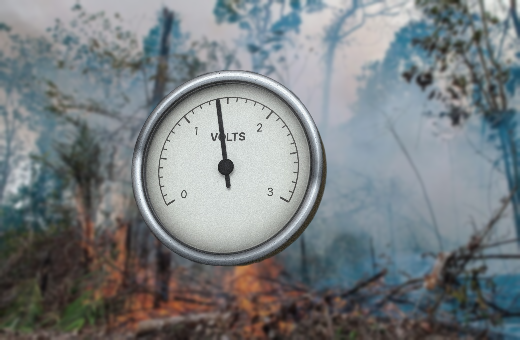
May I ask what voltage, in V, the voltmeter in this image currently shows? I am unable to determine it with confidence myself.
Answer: 1.4 V
